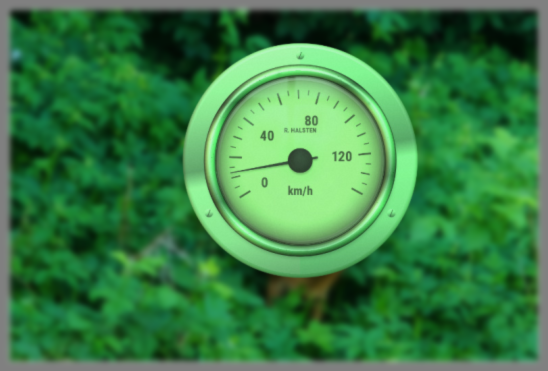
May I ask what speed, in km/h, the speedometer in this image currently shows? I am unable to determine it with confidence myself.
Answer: 12.5 km/h
